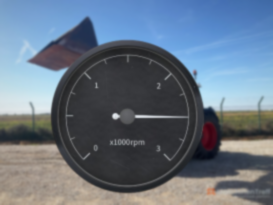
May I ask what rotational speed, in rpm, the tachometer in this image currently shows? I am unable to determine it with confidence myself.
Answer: 2500 rpm
